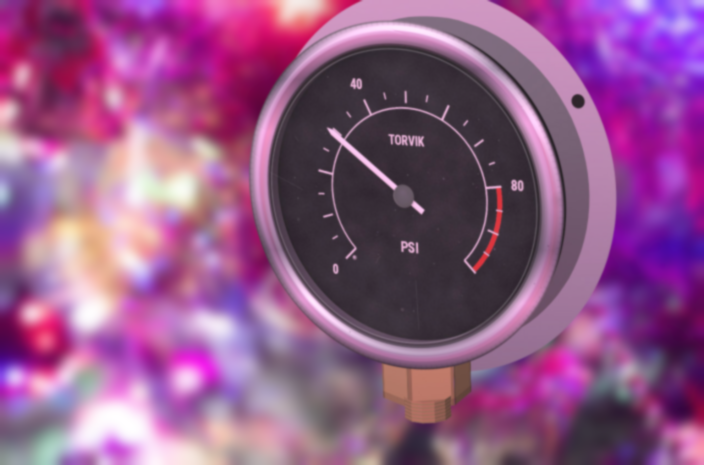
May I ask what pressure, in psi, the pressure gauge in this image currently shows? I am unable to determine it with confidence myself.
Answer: 30 psi
